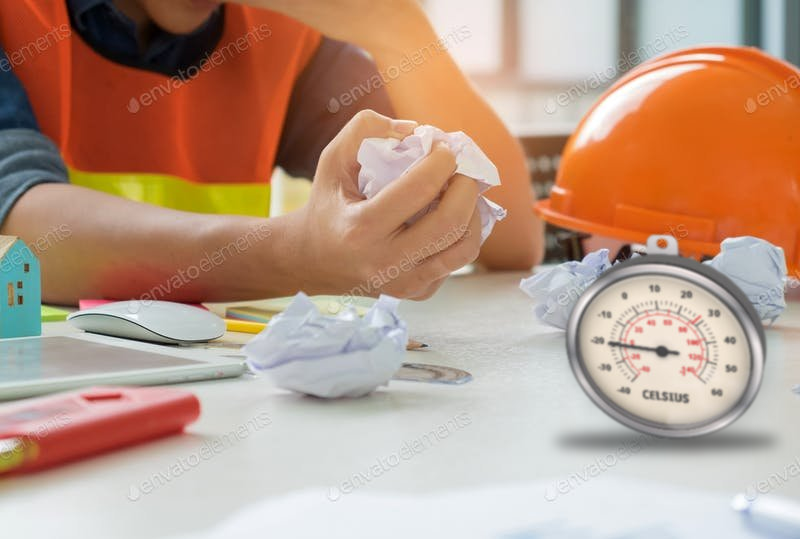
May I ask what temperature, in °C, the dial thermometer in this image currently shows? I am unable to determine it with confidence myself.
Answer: -20 °C
